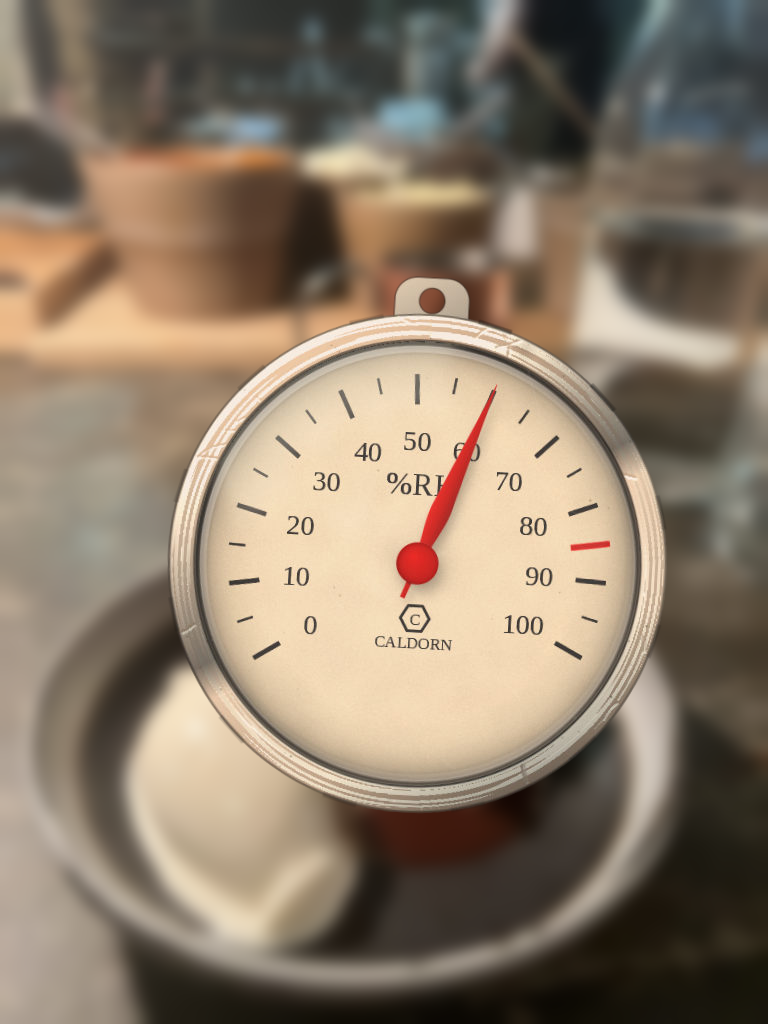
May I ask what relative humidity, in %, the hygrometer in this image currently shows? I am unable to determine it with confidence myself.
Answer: 60 %
